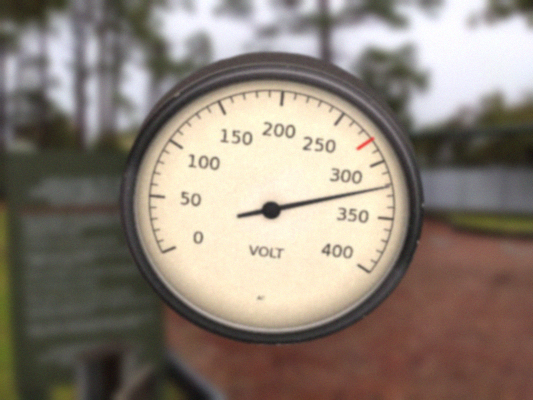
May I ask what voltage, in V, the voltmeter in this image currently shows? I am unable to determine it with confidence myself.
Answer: 320 V
